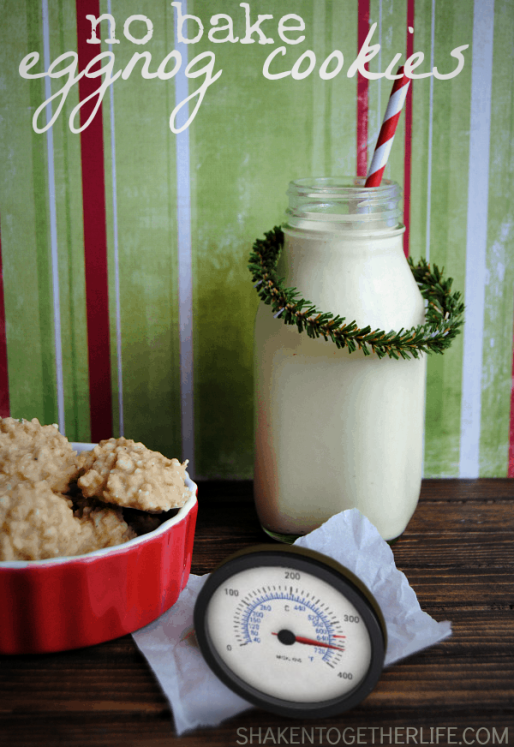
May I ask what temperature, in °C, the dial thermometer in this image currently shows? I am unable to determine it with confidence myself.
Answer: 350 °C
